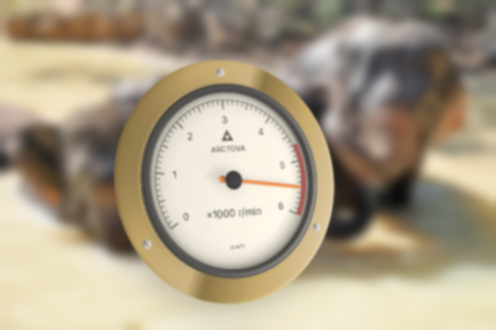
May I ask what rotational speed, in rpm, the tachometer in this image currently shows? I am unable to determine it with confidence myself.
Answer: 5500 rpm
